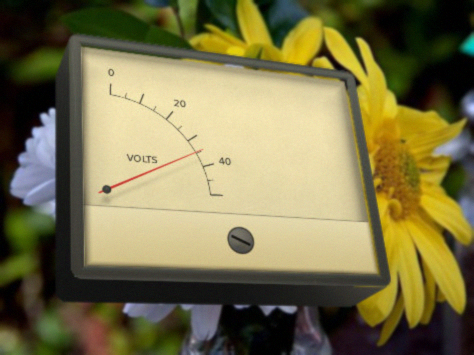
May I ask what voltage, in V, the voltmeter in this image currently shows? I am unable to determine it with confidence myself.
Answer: 35 V
